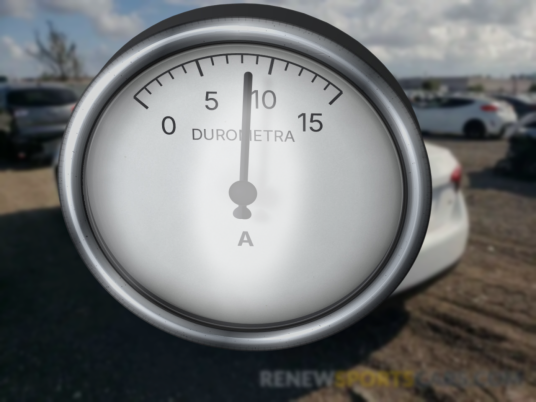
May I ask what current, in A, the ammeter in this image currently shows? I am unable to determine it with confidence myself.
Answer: 8.5 A
